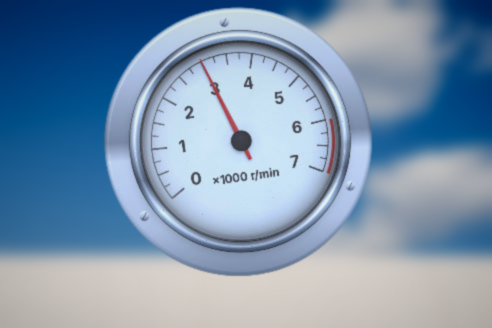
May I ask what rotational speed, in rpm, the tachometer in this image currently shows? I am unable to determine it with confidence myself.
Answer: 3000 rpm
